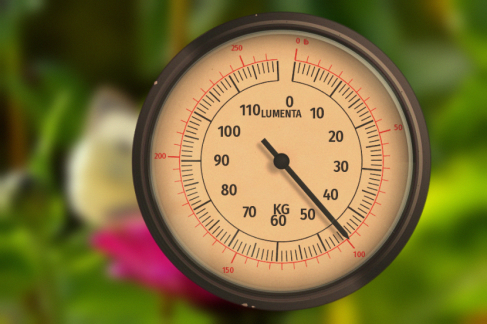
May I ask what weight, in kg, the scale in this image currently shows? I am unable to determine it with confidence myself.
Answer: 45 kg
